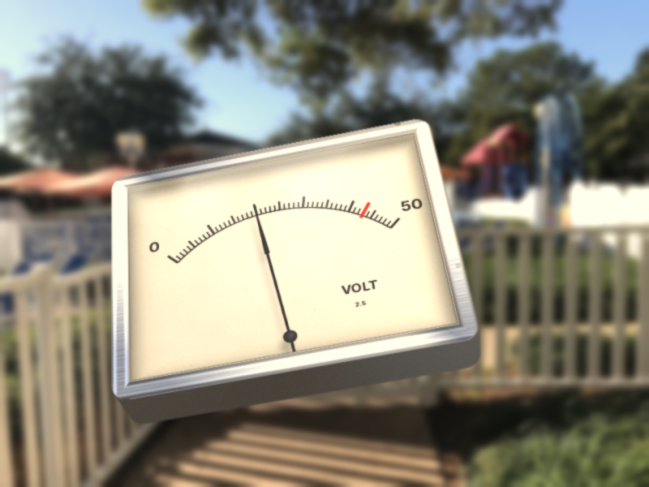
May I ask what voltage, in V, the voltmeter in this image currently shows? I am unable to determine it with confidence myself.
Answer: 20 V
